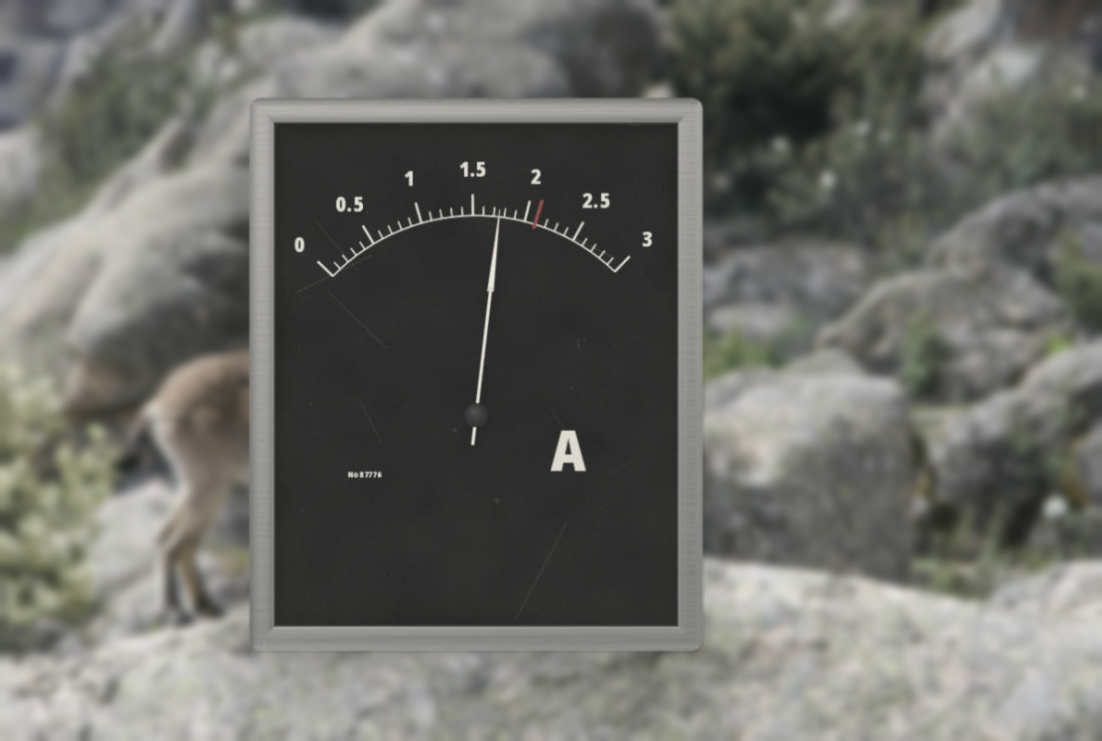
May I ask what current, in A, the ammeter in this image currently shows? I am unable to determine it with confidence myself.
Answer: 1.75 A
